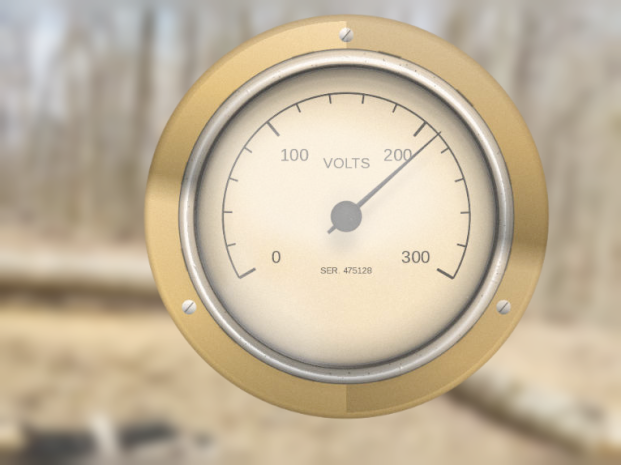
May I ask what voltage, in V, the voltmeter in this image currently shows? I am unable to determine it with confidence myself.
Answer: 210 V
